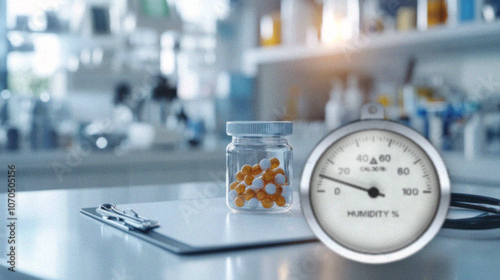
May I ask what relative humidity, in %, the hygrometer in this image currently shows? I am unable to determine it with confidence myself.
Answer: 10 %
